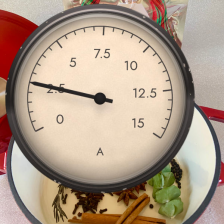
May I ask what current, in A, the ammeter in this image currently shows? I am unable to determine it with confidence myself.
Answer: 2.5 A
